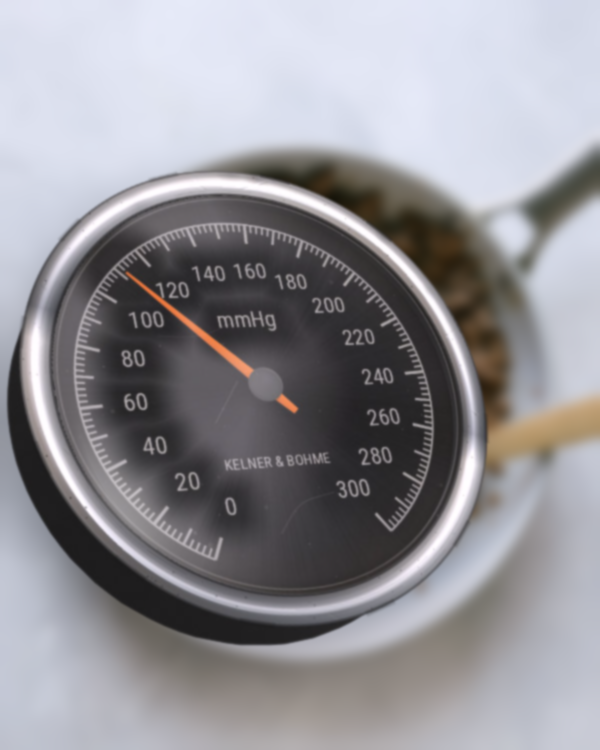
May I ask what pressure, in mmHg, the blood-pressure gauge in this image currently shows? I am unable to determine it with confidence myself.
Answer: 110 mmHg
